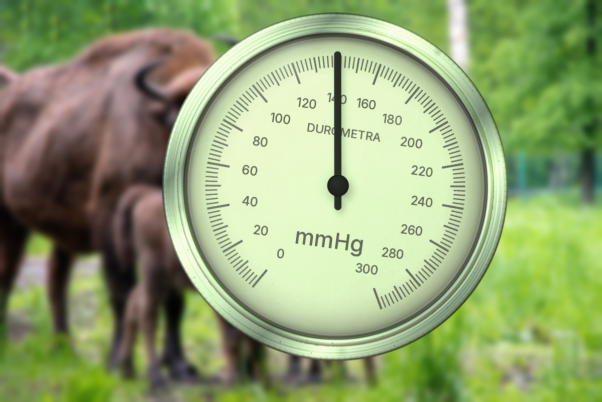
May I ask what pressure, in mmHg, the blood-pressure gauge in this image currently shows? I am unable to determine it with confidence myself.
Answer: 140 mmHg
